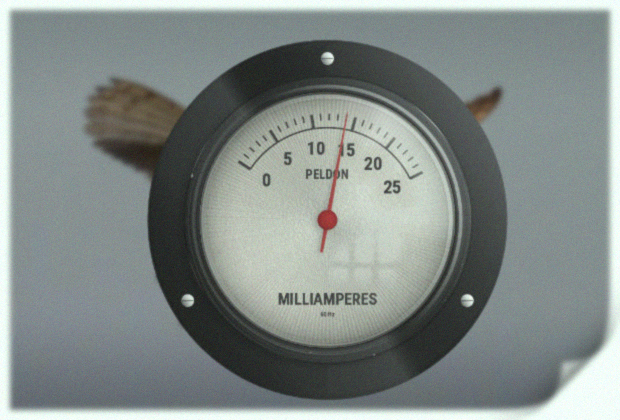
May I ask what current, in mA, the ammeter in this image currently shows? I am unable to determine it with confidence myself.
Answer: 14 mA
